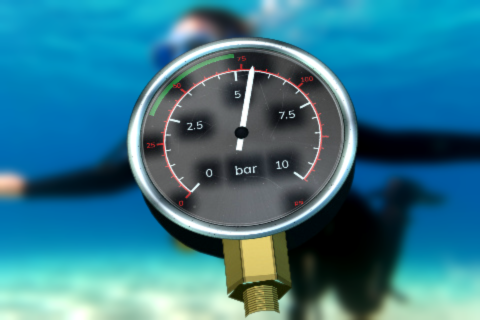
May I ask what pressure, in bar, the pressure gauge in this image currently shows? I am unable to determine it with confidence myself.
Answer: 5.5 bar
